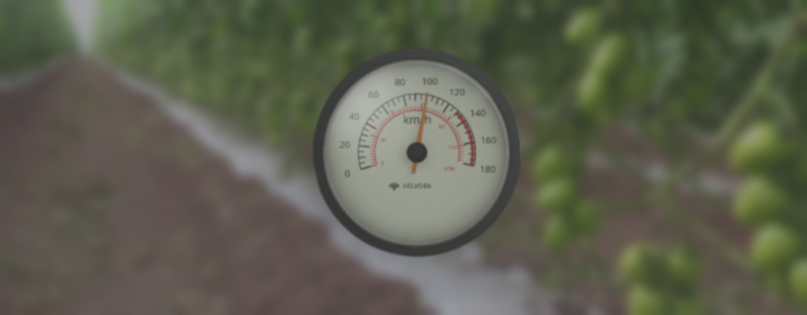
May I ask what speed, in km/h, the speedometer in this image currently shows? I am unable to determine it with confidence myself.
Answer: 100 km/h
